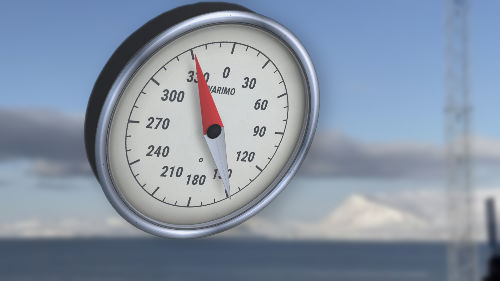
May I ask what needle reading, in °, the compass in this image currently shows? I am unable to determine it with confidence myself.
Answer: 330 °
